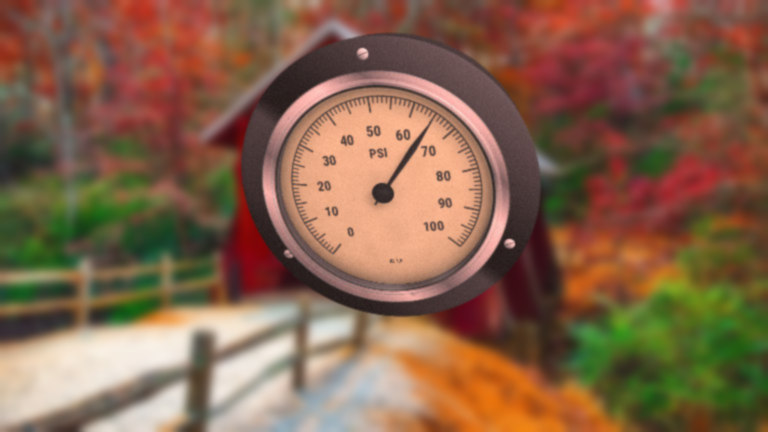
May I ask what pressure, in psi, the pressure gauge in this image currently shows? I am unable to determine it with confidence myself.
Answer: 65 psi
